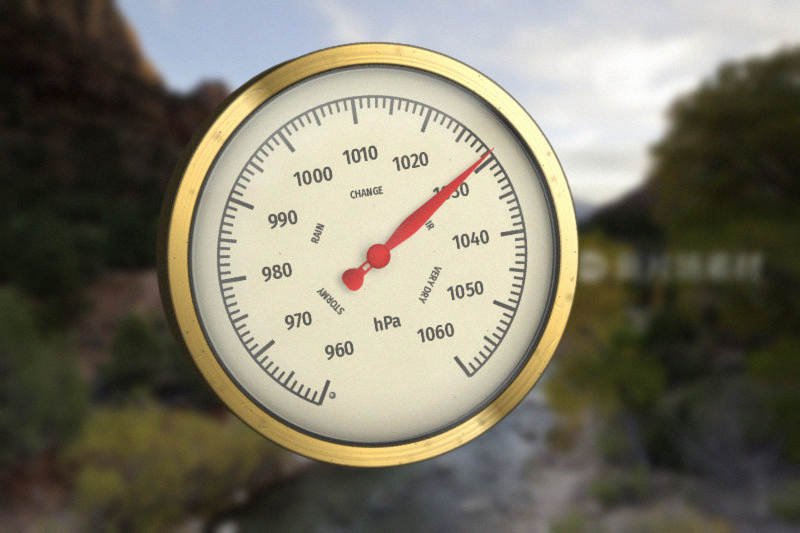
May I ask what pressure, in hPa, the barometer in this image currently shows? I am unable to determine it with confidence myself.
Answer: 1029 hPa
